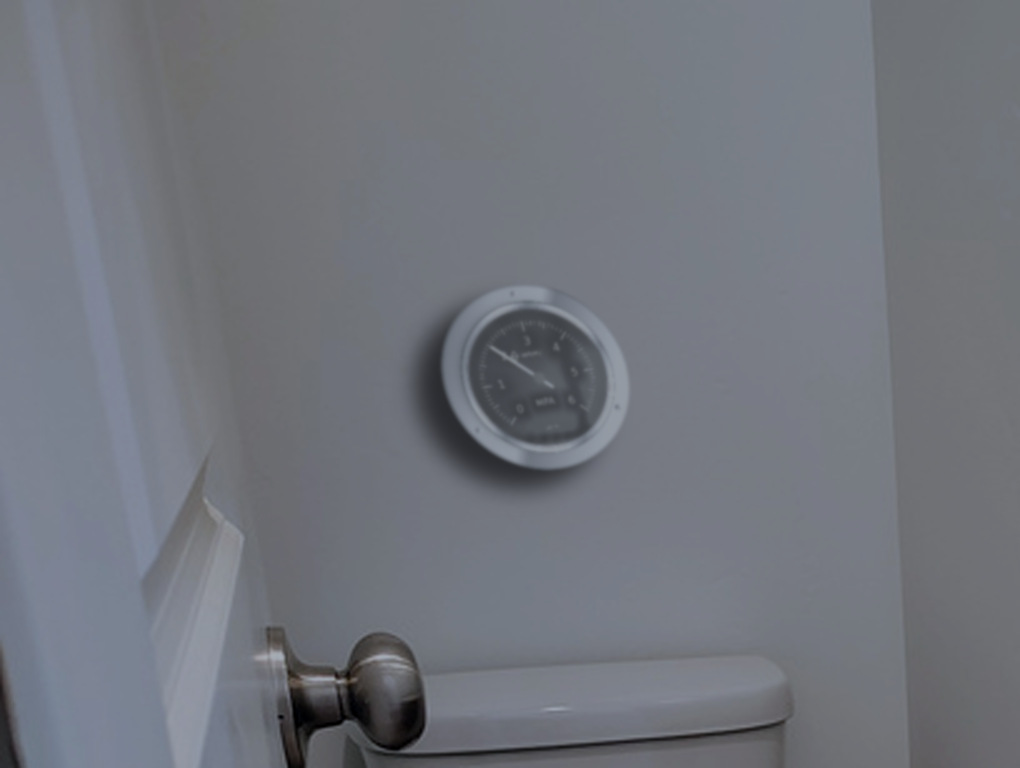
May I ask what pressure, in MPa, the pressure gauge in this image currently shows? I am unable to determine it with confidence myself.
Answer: 2 MPa
